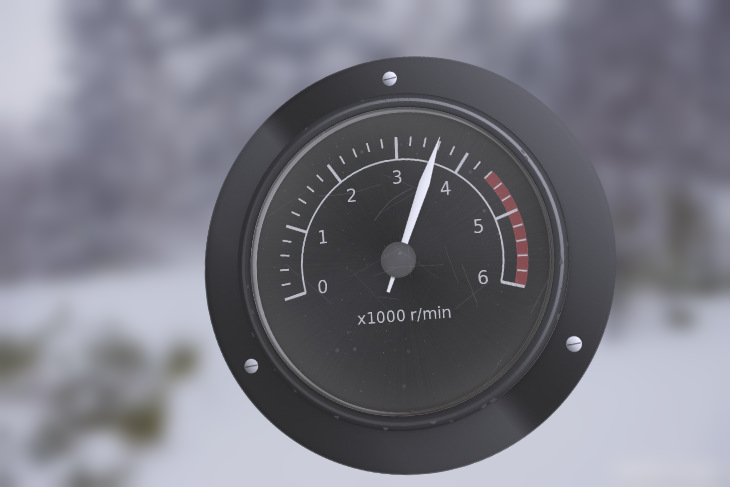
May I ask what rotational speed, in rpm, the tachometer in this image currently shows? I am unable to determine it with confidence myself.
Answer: 3600 rpm
